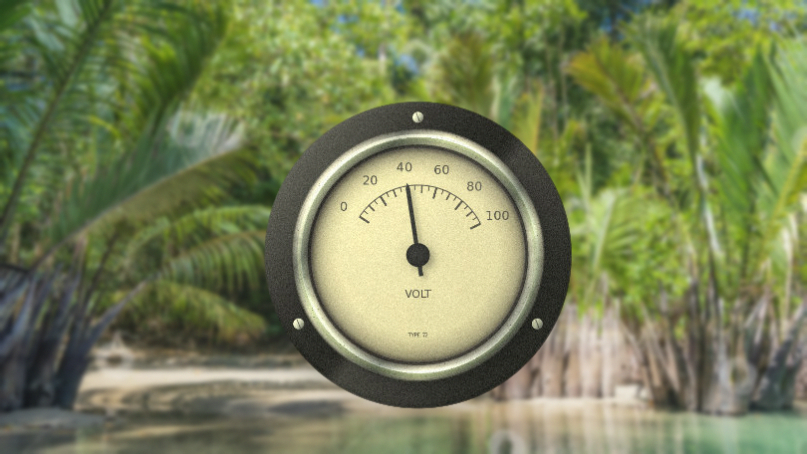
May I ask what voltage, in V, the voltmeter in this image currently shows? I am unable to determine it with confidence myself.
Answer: 40 V
